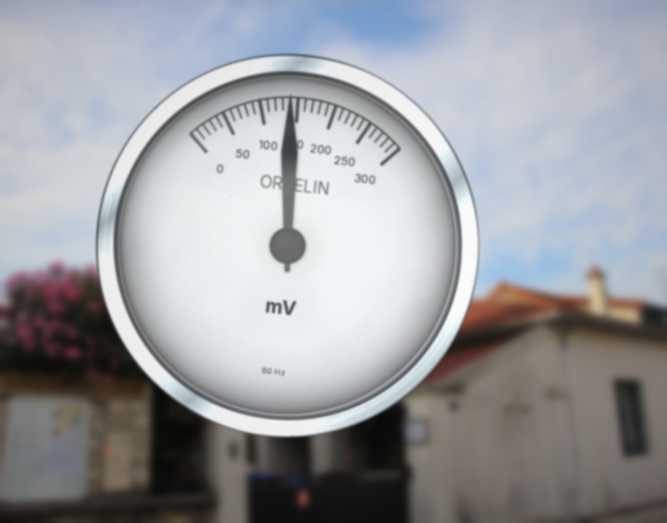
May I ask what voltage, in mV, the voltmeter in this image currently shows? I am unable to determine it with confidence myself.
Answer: 140 mV
